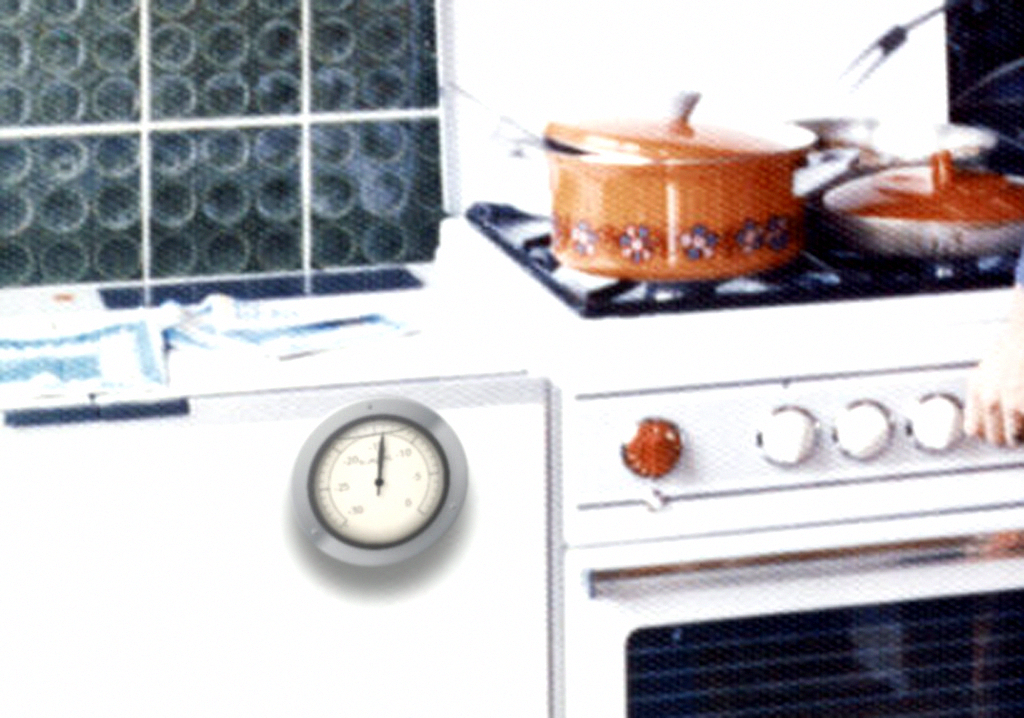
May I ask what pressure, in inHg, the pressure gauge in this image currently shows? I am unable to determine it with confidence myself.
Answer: -14 inHg
